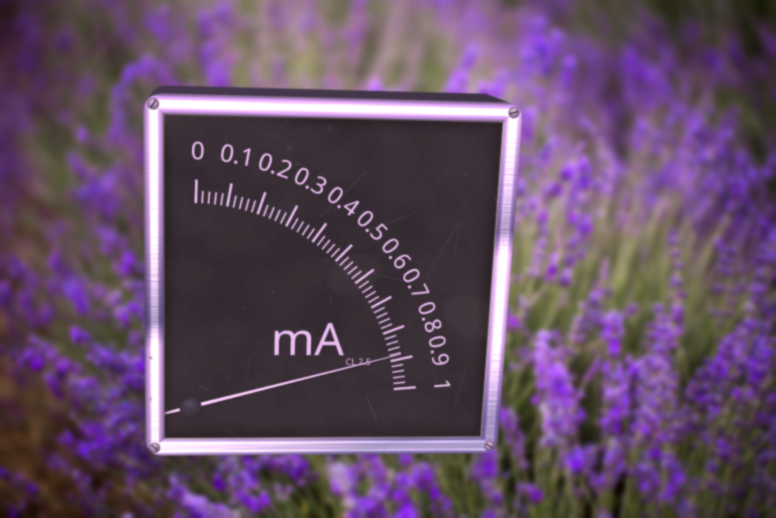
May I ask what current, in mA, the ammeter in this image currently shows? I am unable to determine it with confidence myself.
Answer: 0.88 mA
